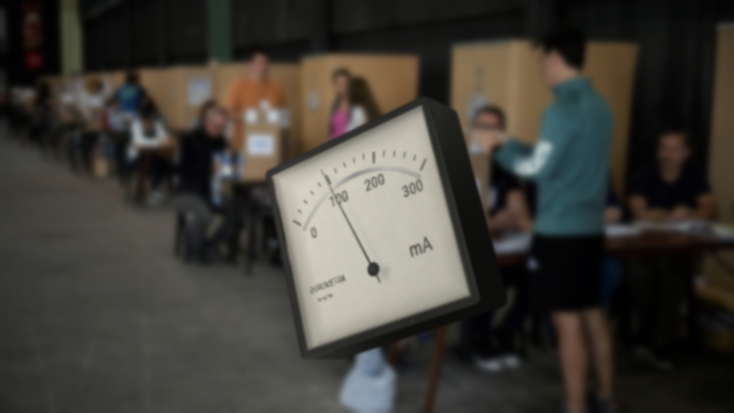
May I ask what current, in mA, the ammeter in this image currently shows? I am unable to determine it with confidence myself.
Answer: 100 mA
